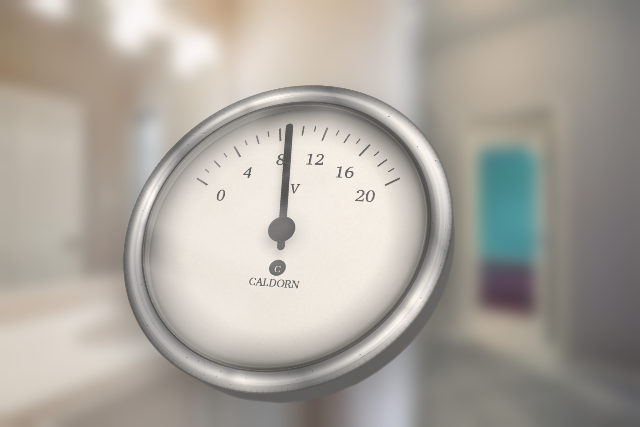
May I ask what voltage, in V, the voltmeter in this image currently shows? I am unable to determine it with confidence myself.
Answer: 9 V
